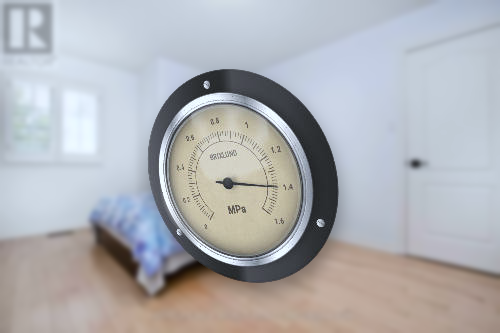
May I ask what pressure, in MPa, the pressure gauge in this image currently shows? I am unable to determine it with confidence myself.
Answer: 1.4 MPa
